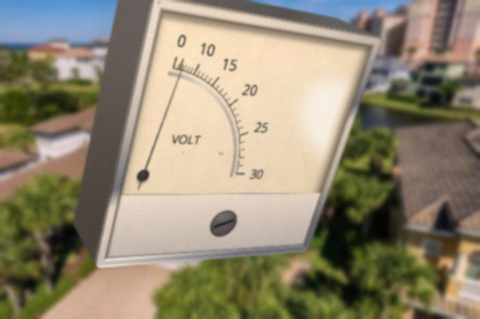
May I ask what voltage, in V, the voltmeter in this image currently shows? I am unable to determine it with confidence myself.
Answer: 5 V
